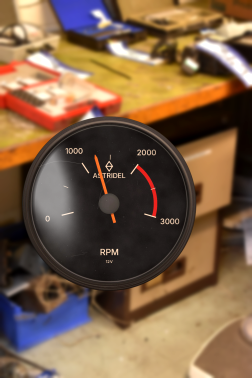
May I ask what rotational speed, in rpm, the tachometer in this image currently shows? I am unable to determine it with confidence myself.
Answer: 1250 rpm
